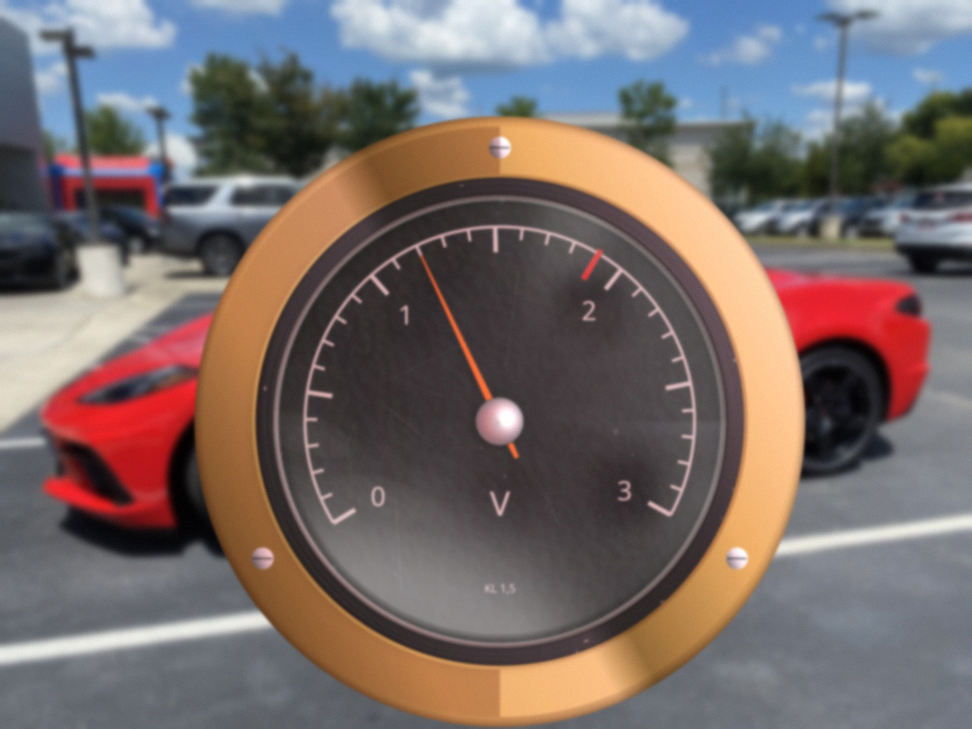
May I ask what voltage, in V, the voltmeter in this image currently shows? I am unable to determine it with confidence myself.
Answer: 1.2 V
